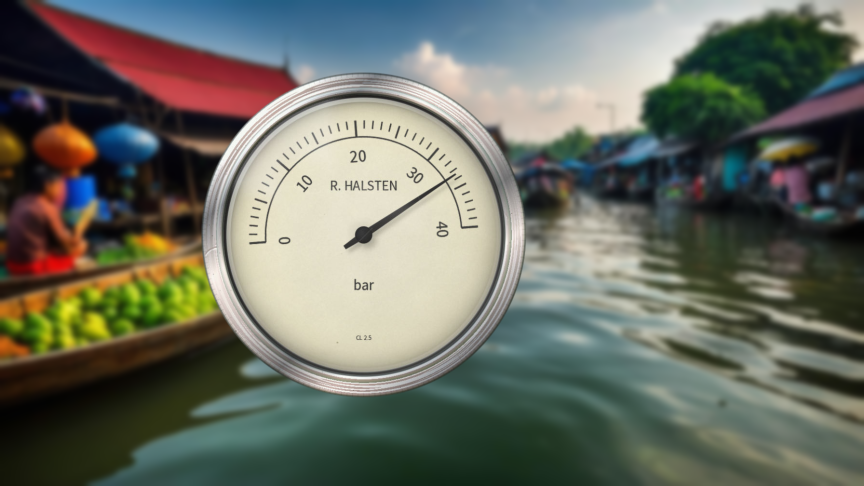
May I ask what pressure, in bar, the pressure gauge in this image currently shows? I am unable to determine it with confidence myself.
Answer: 33.5 bar
